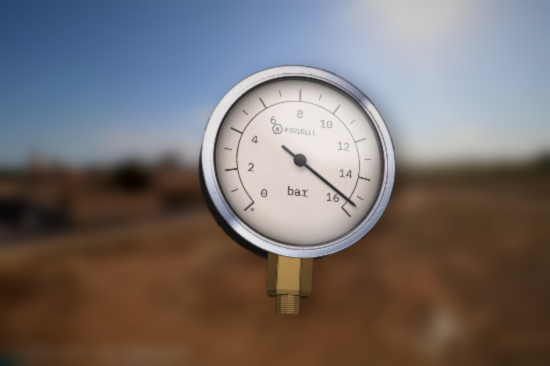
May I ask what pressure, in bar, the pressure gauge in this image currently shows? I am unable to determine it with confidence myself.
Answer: 15.5 bar
